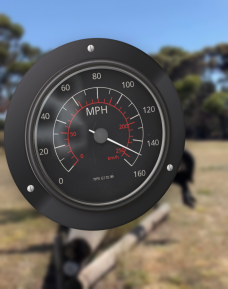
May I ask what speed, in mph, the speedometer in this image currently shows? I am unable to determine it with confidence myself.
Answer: 150 mph
